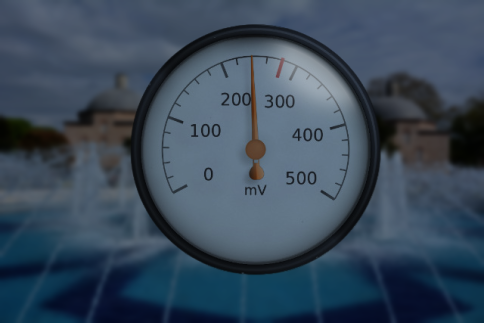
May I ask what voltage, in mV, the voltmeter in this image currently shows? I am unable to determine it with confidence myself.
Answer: 240 mV
